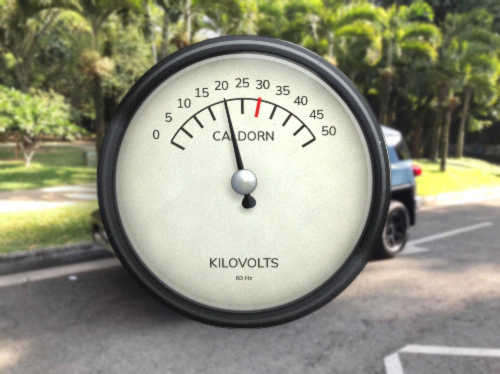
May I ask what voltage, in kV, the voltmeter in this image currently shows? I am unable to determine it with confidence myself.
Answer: 20 kV
